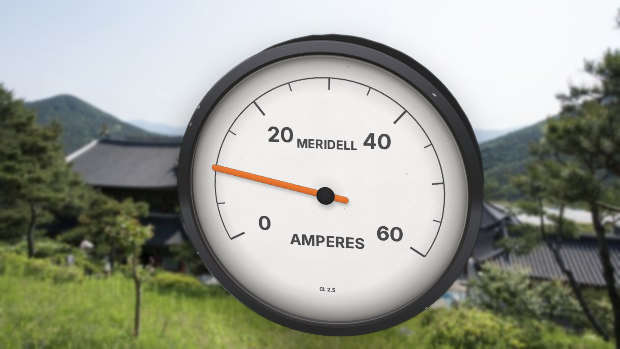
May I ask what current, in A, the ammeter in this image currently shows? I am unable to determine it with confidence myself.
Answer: 10 A
